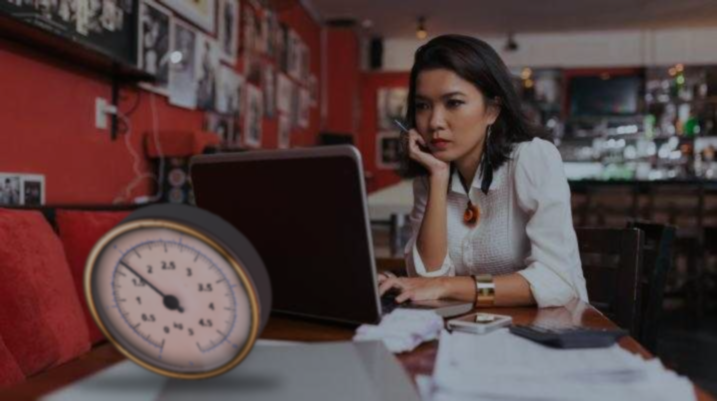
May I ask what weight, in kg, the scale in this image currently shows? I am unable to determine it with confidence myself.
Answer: 1.75 kg
